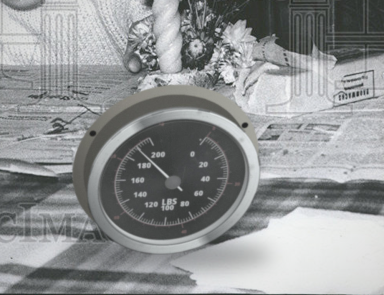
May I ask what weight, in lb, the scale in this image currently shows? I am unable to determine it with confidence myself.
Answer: 190 lb
